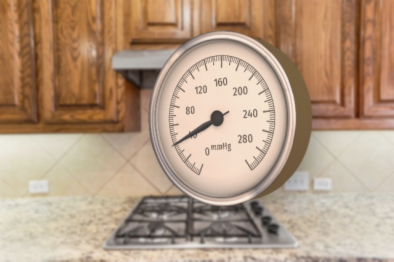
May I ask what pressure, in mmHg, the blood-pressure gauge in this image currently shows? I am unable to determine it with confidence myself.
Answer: 40 mmHg
